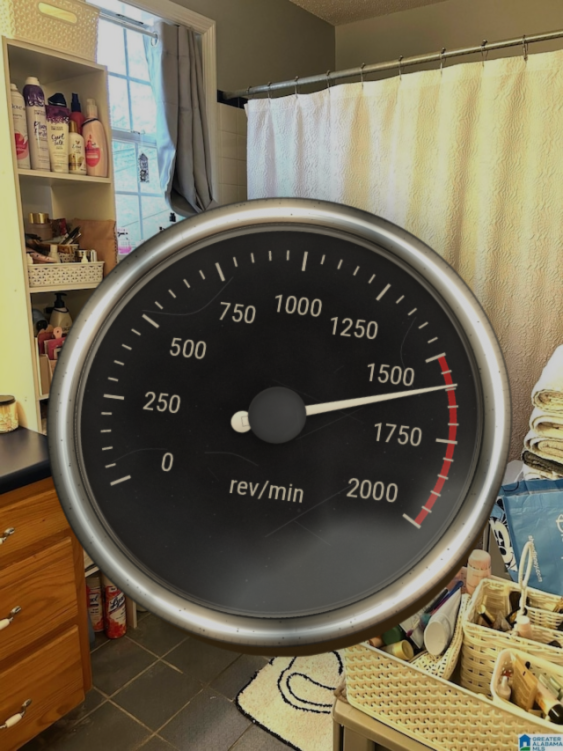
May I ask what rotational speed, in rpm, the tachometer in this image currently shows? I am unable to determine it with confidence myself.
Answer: 1600 rpm
